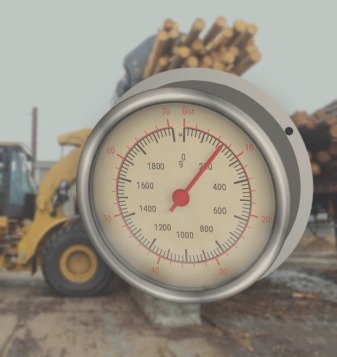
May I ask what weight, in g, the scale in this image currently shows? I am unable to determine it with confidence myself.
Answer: 200 g
